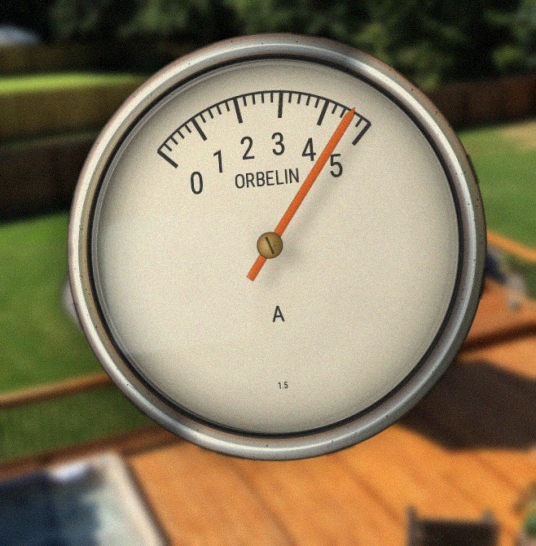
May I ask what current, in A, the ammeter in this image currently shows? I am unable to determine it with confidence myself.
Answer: 4.6 A
